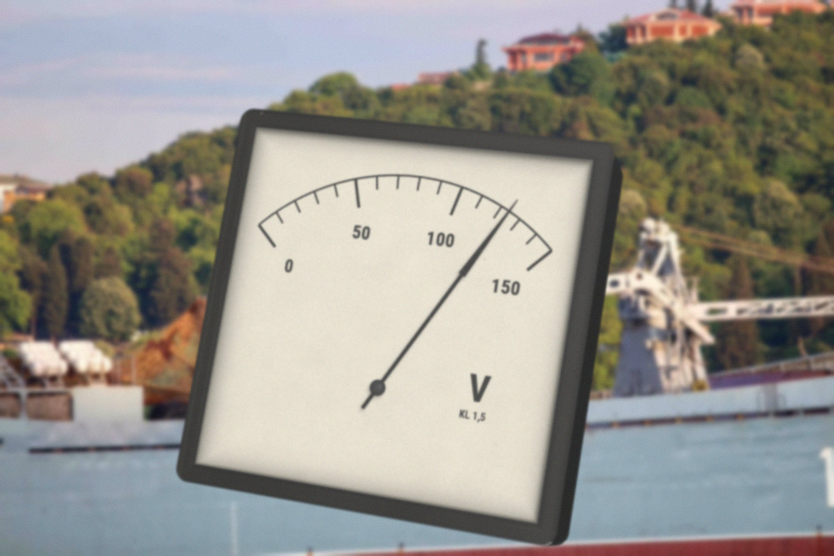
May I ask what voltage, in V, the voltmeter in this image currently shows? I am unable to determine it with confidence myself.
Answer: 125 V
